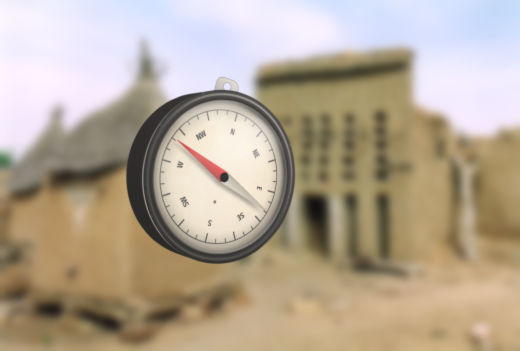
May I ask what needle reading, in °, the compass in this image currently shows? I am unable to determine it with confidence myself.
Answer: 290 °
